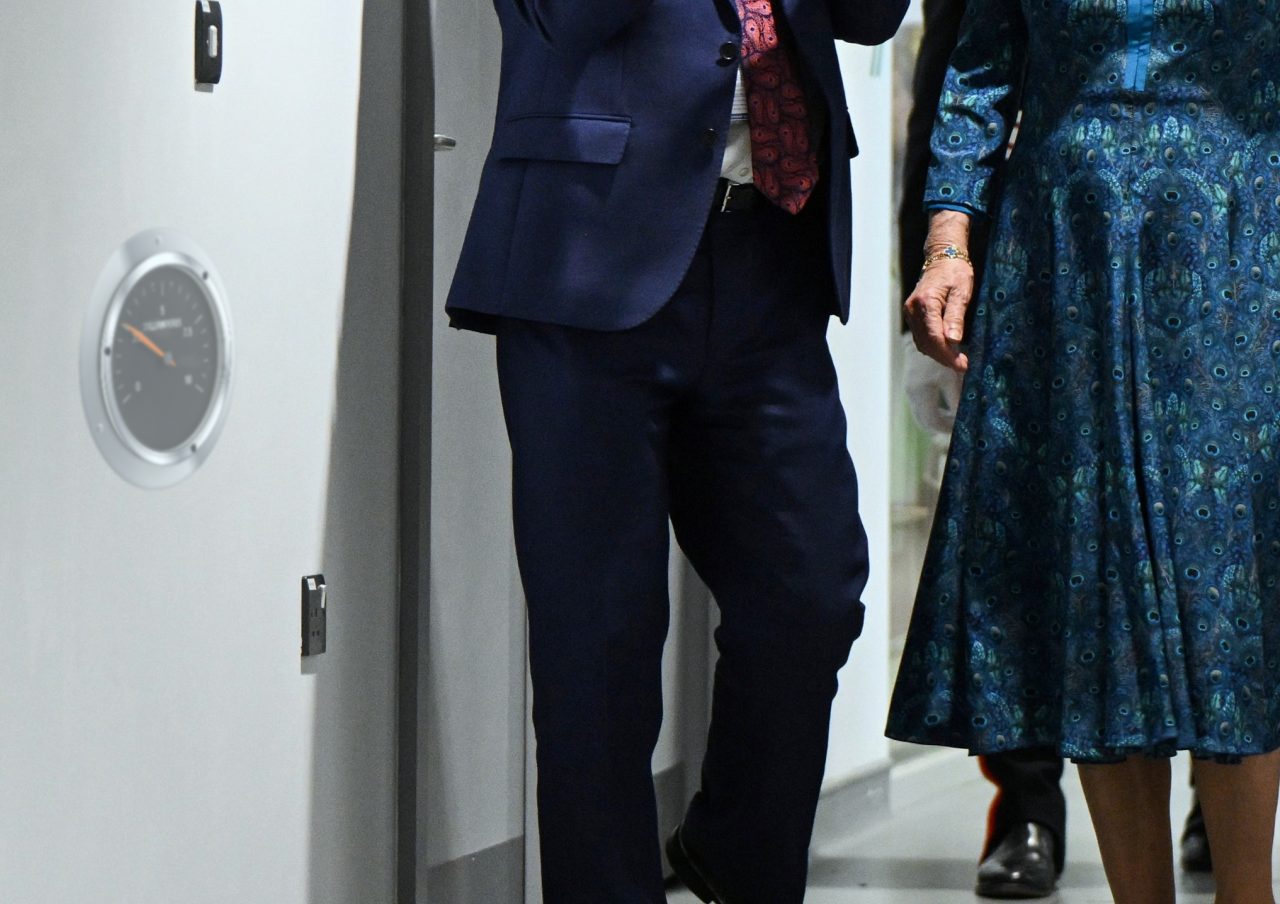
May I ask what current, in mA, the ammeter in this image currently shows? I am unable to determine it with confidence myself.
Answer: 2.5 mA
